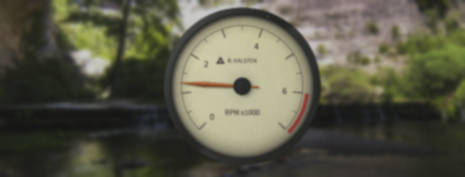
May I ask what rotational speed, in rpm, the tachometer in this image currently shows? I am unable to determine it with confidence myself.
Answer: 1250 rpm
